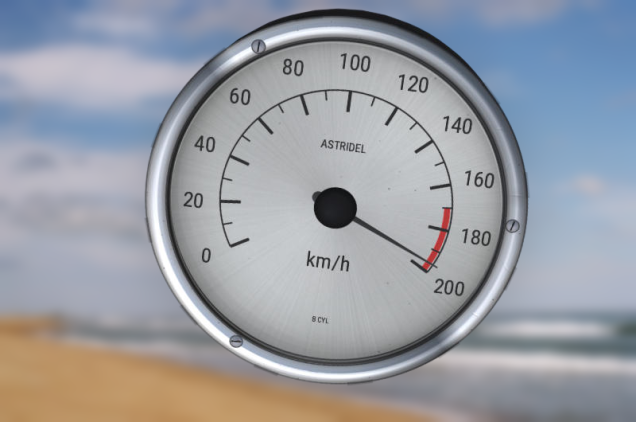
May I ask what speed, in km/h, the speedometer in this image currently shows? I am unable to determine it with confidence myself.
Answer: 195 km/h
